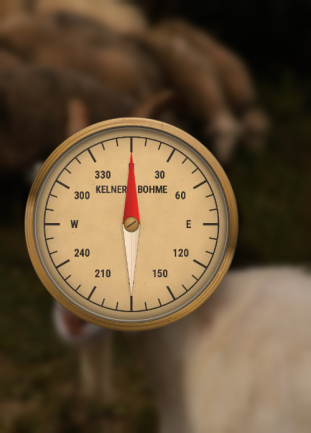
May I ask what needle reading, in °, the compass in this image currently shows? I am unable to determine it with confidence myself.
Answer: 0 °
